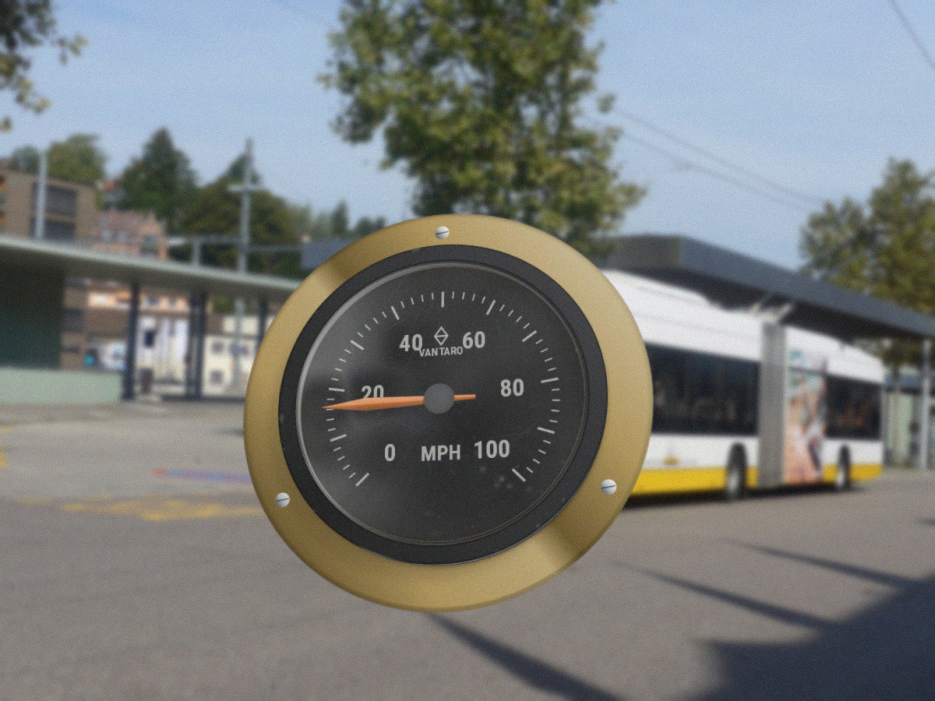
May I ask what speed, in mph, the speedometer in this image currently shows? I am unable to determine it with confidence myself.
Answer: 16 mph
